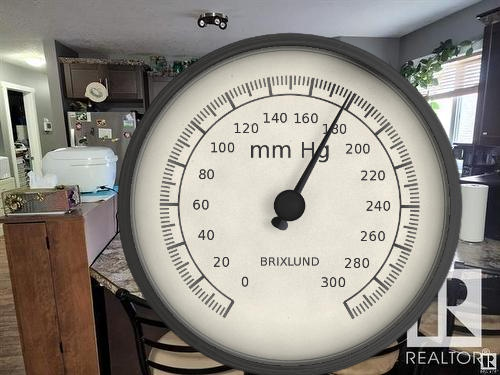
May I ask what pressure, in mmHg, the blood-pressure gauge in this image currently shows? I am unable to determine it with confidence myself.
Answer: 178 mmHg
